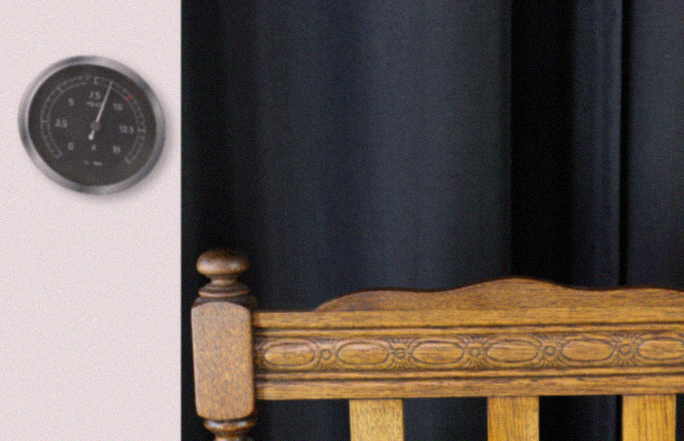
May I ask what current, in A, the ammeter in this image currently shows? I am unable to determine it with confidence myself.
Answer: 8.5 A
